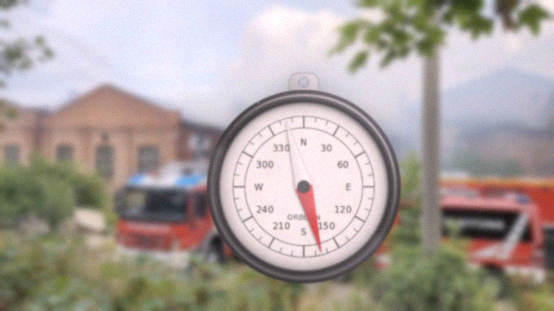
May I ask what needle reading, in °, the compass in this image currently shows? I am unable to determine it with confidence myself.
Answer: 165 °
